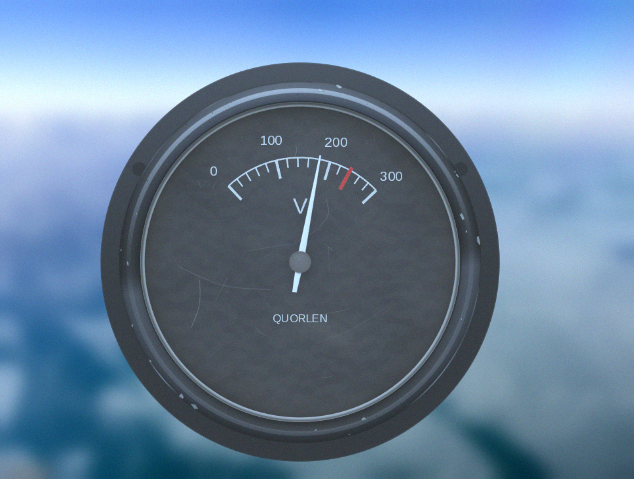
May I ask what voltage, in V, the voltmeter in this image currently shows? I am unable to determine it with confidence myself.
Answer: 180 V
